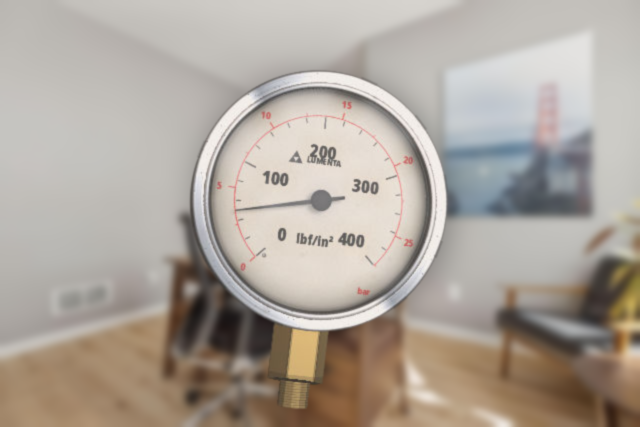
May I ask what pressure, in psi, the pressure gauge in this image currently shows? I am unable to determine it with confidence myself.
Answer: 50 psi
